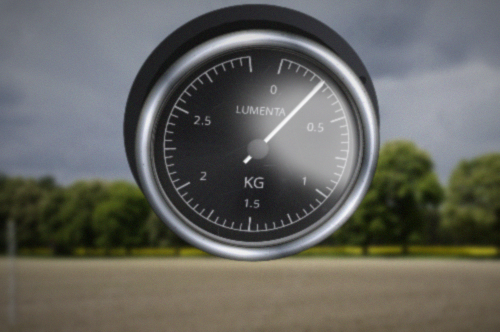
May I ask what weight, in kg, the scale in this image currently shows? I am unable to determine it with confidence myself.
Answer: 0.25 kg
